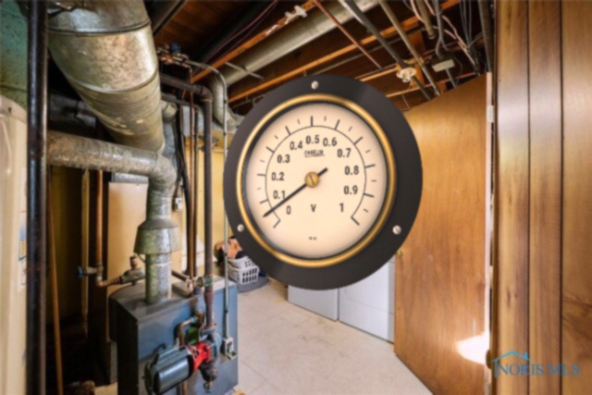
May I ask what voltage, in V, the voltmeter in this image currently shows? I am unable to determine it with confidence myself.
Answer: 0.05 V
